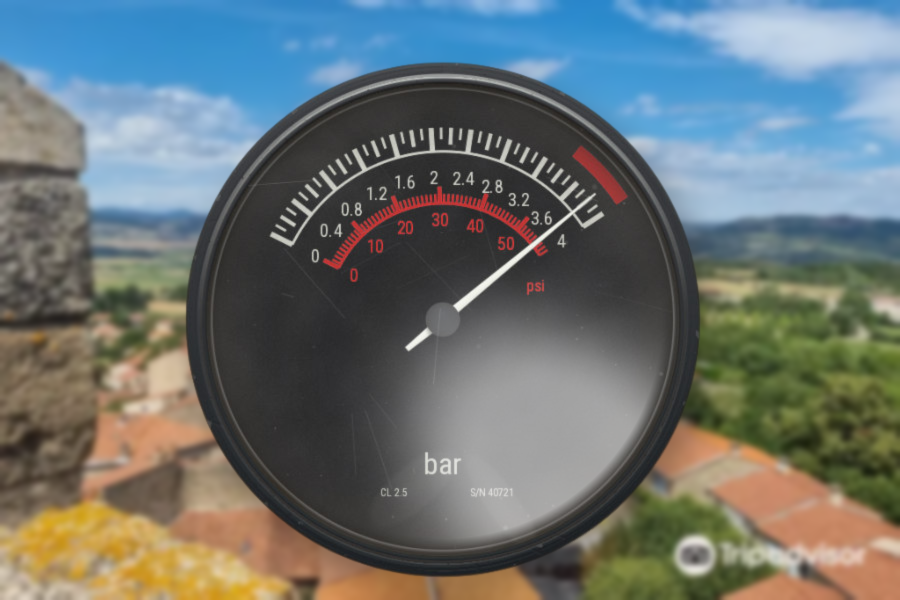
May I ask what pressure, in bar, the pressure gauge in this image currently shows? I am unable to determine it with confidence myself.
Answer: 3.8 bar
